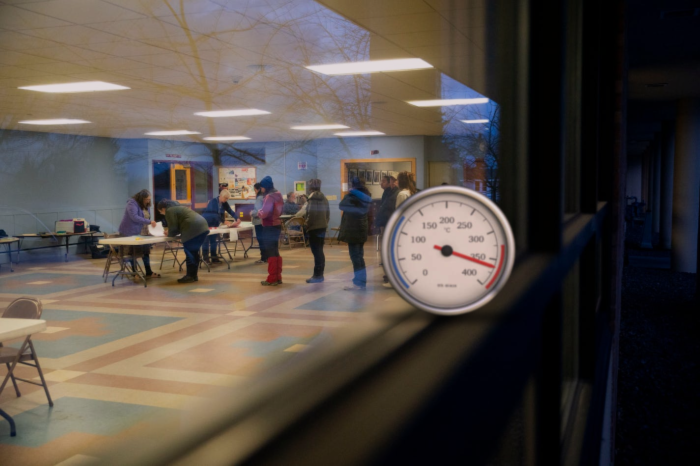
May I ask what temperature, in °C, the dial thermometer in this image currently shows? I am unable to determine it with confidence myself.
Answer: 362.5 °C
